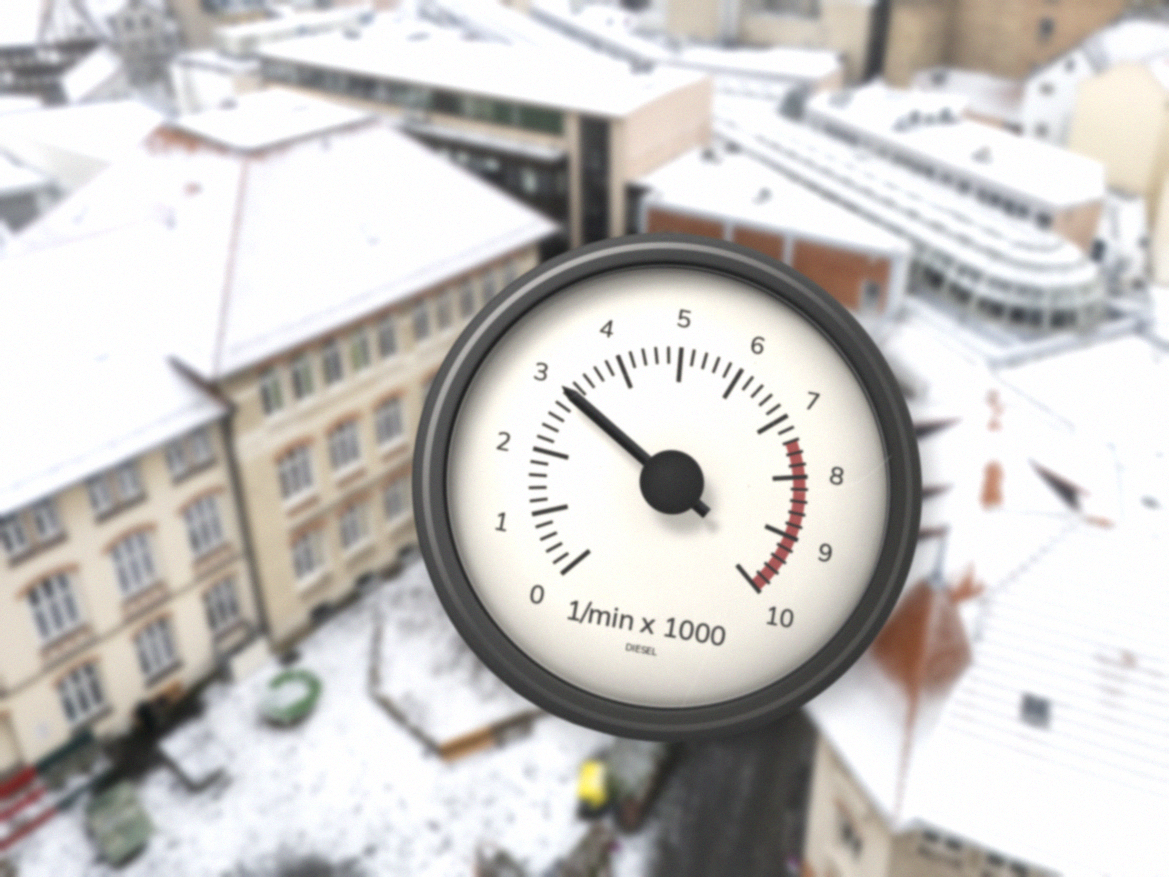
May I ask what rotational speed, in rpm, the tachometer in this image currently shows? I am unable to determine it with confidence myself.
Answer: 3000 rpm
